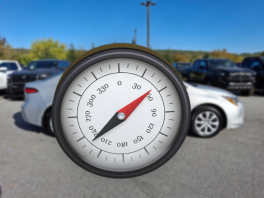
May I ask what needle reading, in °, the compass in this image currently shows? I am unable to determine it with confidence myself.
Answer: 50 °
